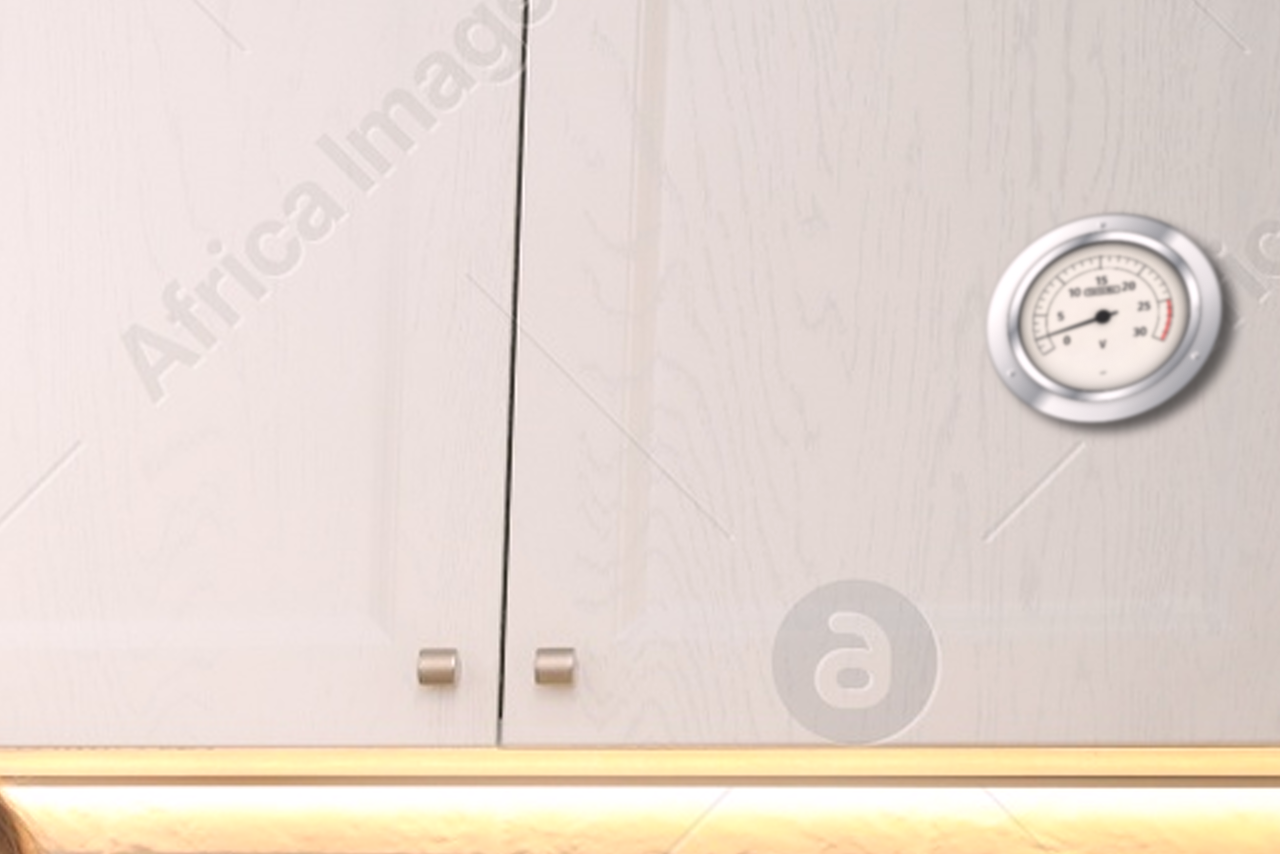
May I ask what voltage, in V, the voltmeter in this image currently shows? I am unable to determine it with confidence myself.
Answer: 2 V
